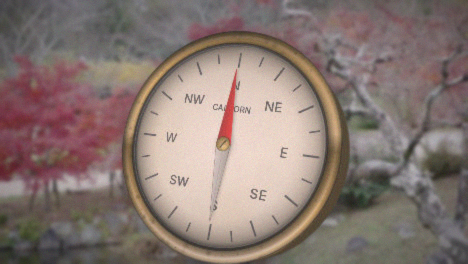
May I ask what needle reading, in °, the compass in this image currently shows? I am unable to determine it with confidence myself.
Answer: 0 °
